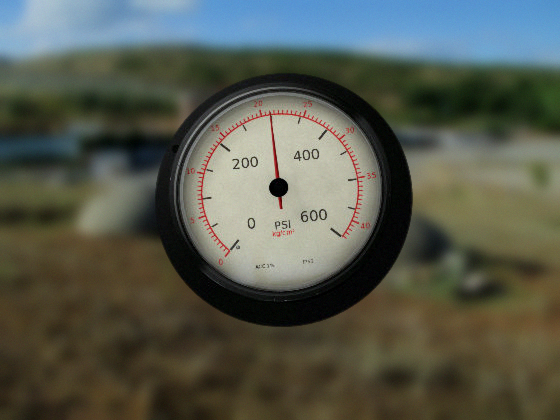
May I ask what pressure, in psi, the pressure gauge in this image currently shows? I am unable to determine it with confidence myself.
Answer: 300 psi
